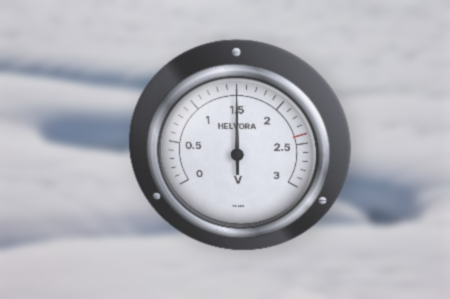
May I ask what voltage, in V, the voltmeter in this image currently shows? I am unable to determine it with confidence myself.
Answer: 1.5 V
